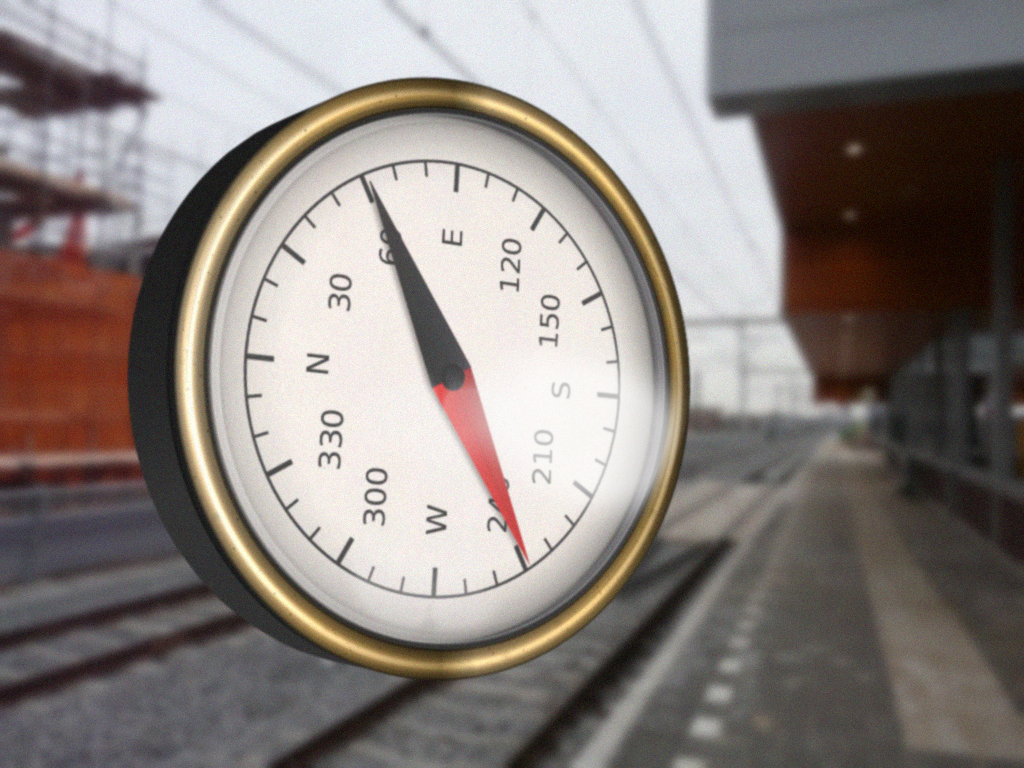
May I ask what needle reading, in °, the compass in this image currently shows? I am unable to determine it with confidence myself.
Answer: 240 °
